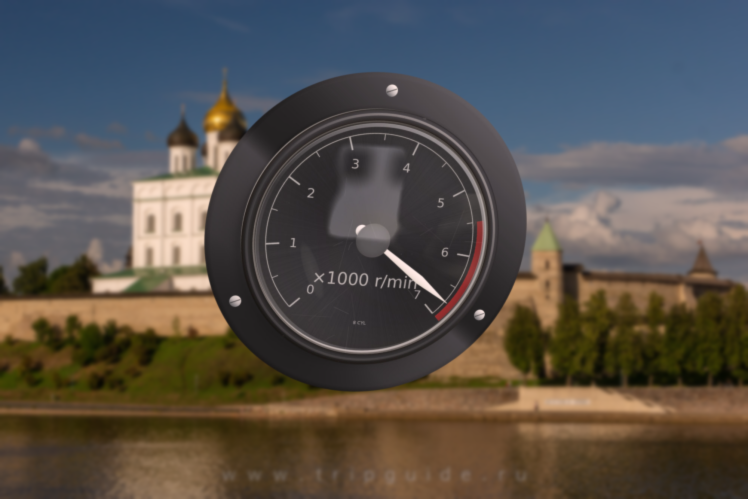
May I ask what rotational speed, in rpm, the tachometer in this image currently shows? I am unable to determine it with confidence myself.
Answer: 6750 rpm
